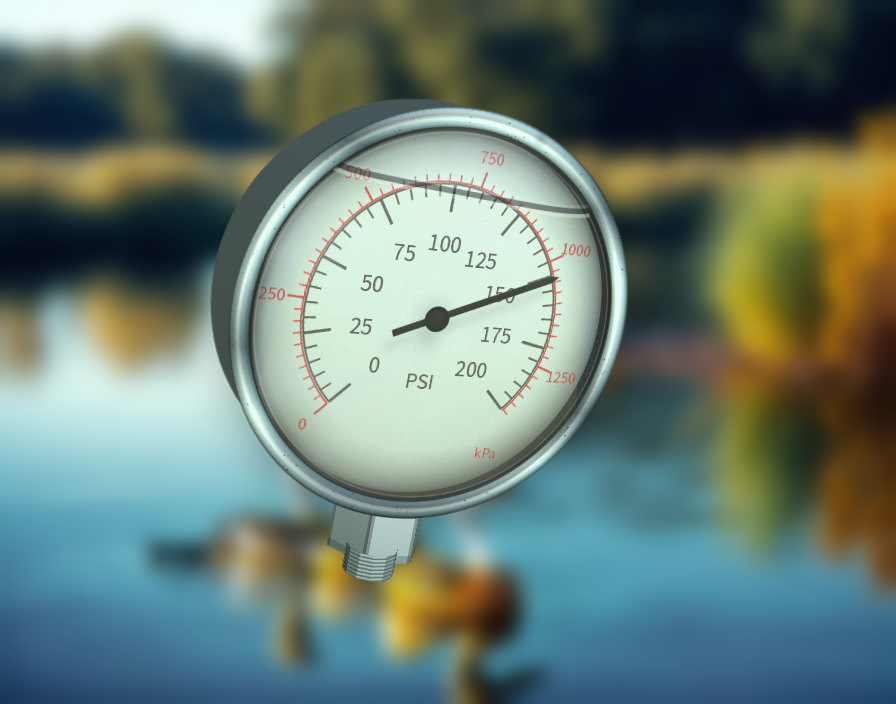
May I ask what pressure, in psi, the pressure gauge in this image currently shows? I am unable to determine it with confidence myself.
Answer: 150 psi
